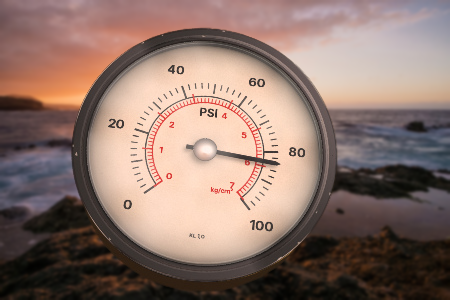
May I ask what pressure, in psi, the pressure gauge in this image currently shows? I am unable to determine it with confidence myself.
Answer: 84 psi
